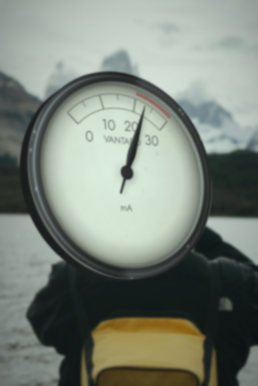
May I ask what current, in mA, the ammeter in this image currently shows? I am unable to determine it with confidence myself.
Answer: 22.5 mA
